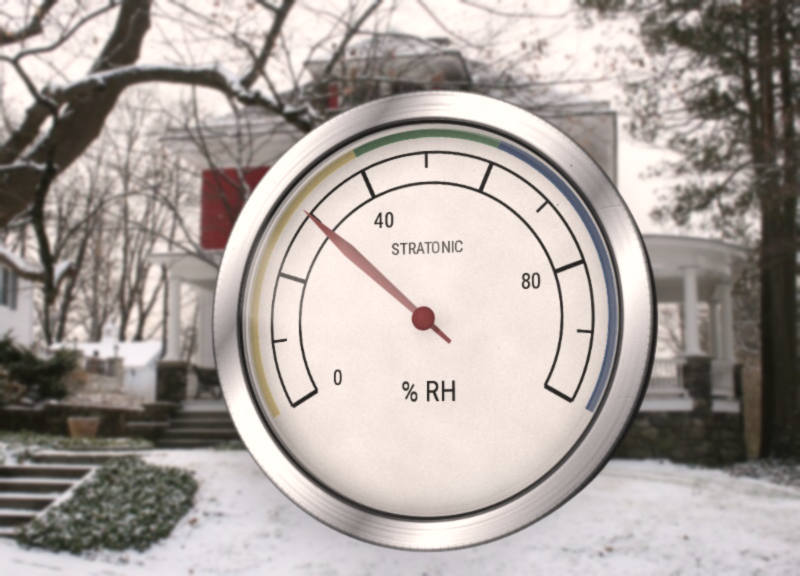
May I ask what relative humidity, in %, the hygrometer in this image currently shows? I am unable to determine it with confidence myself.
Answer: 30 %
